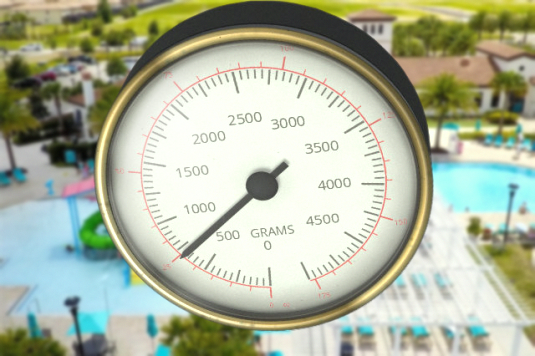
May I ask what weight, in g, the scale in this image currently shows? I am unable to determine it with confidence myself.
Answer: 700 g
